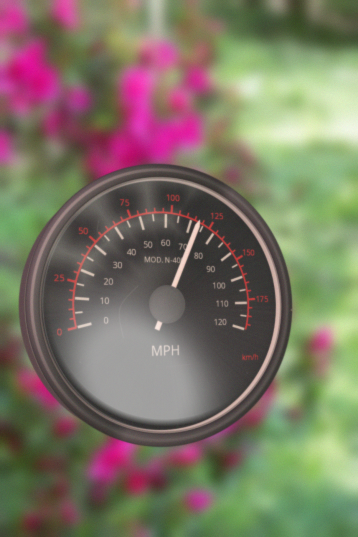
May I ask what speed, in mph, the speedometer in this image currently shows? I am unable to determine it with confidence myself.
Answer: 72.5 mph
